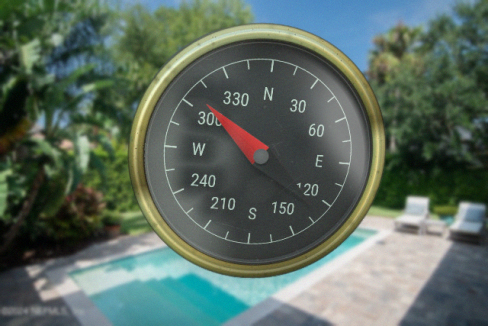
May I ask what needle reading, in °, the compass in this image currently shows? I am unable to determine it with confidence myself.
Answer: 307.5 °
